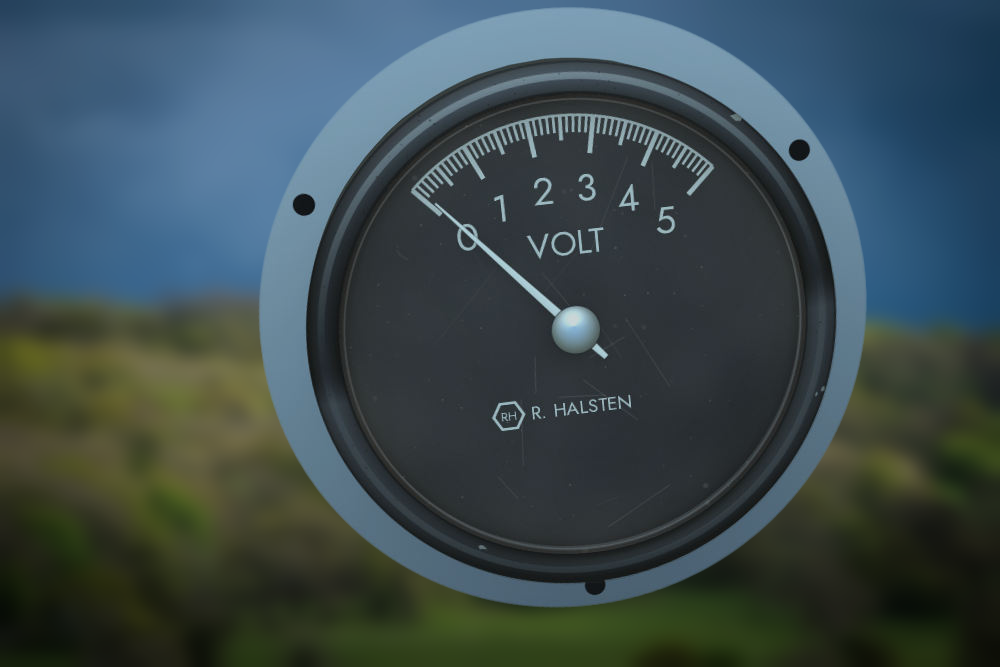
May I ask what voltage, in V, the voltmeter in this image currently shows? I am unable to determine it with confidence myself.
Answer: 0.1 V
